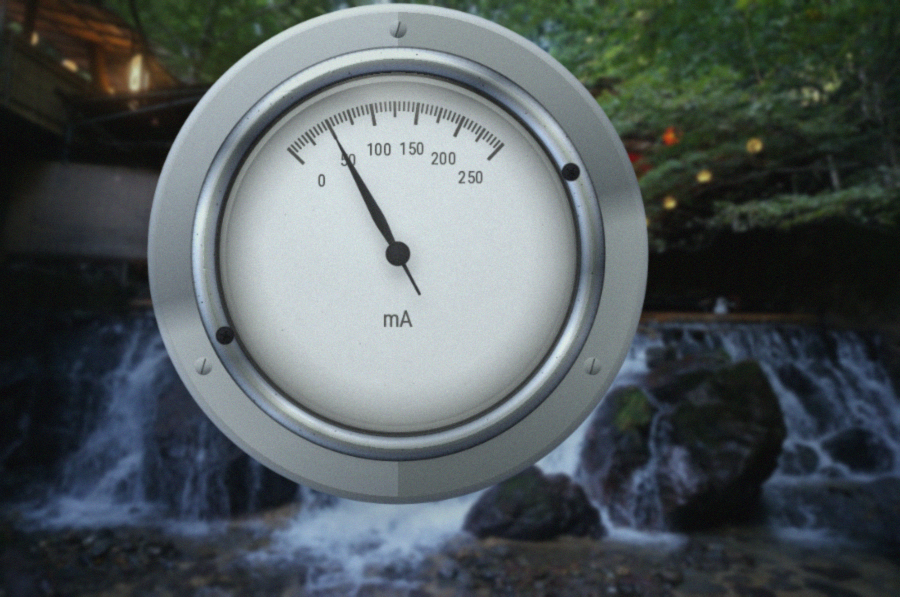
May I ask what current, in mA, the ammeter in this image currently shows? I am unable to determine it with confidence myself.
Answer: 50 mA
